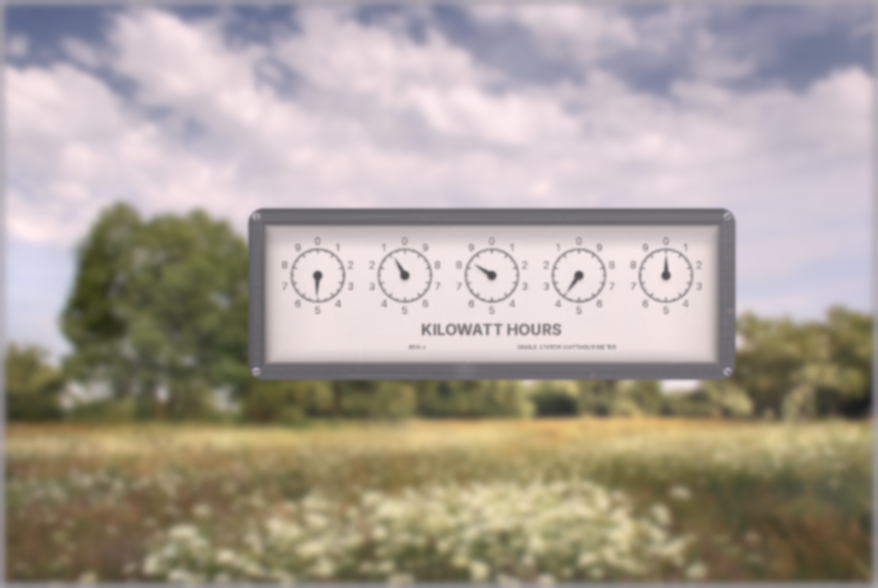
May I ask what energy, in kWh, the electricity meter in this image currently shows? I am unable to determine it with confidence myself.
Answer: 50840 kWh
